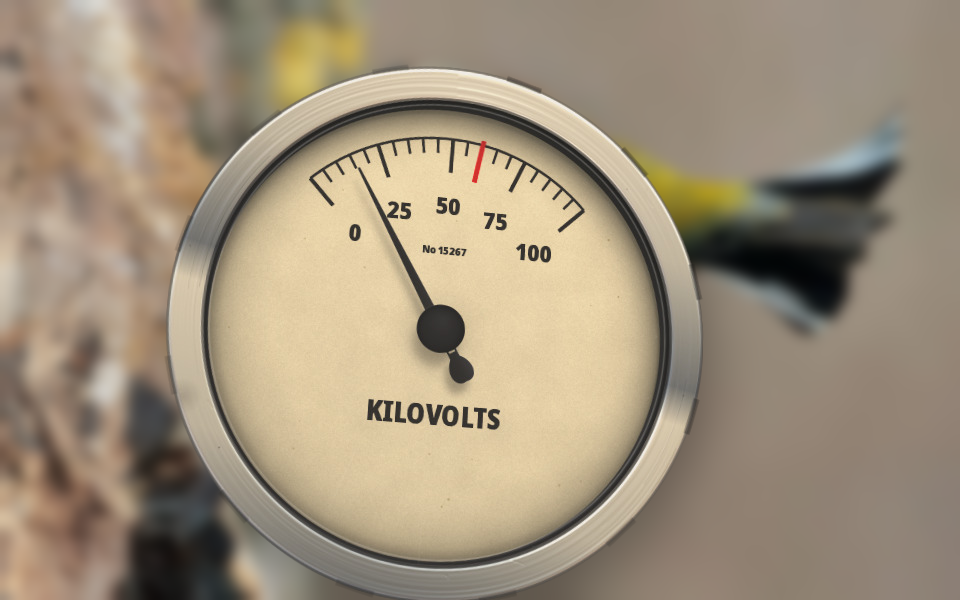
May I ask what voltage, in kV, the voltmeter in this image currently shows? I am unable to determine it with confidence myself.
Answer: 15 kV
